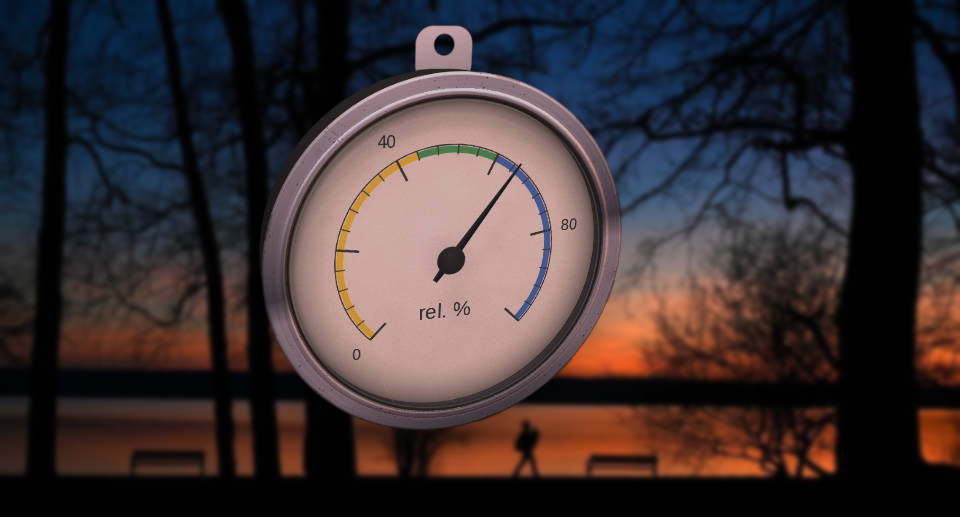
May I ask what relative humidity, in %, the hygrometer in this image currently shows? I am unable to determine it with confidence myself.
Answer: 64 %
